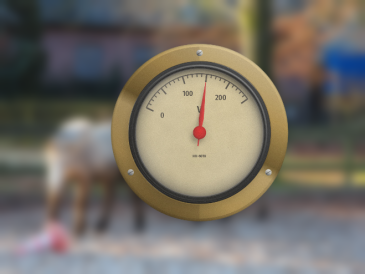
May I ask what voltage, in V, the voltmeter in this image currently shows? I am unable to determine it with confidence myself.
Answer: 150 V
